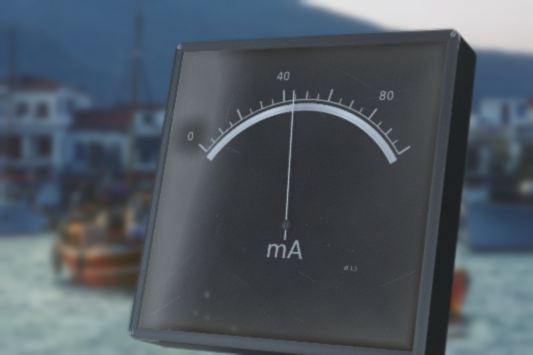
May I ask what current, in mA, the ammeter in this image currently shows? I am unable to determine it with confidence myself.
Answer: 45 mA
